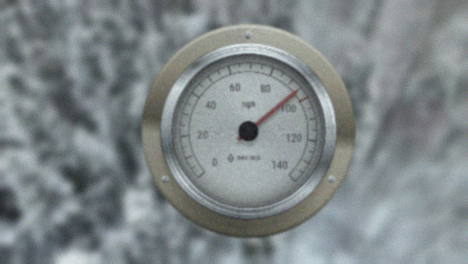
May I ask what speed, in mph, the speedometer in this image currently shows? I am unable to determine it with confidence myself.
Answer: 95 mph
